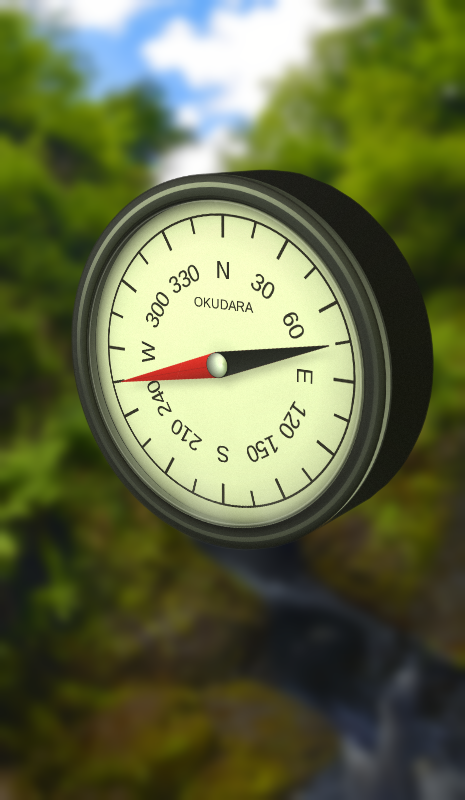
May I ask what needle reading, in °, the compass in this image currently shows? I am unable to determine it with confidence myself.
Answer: 255 °
